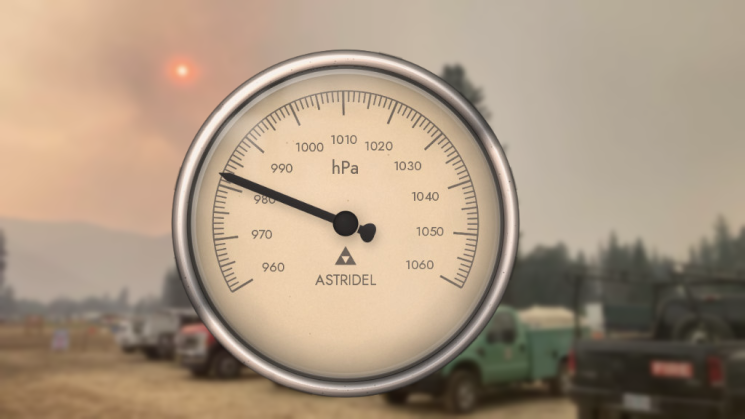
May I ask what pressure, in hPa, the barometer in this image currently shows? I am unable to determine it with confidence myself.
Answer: 982 hPa
